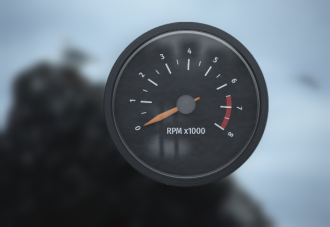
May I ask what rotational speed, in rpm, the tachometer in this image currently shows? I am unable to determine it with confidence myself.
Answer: 0 rpm
